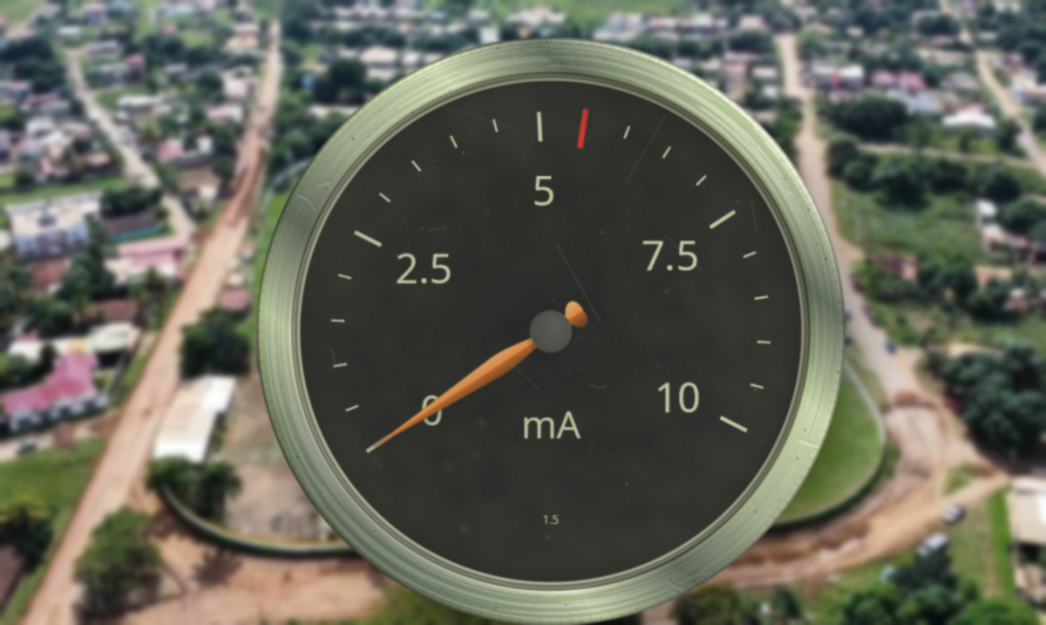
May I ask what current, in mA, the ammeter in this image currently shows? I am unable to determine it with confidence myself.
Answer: 0 mA
